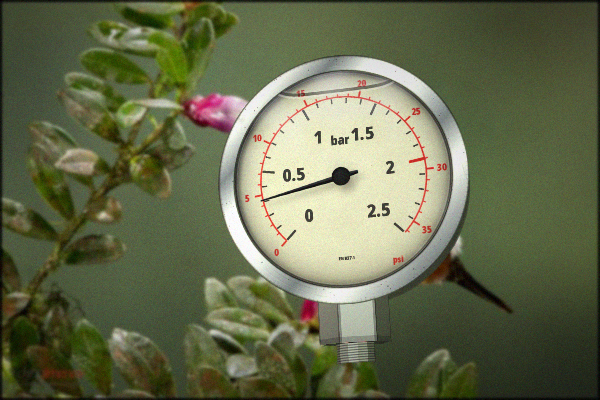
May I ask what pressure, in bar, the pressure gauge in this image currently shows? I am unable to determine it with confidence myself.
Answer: 0.3 bar
